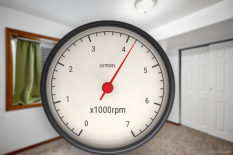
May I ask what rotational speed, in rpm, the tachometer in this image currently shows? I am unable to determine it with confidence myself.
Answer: 4200 rpm
